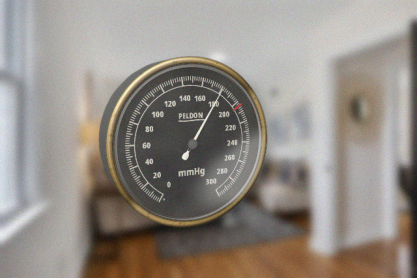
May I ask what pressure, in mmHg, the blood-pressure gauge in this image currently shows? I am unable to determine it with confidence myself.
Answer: 180 mmHg
